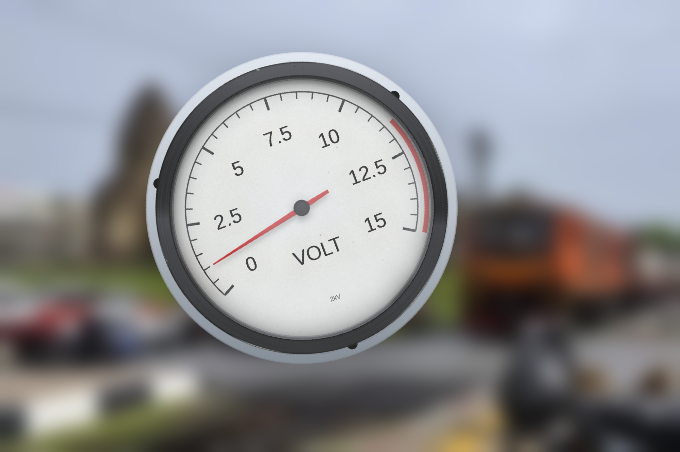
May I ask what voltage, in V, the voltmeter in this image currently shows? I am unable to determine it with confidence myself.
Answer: 1 V
